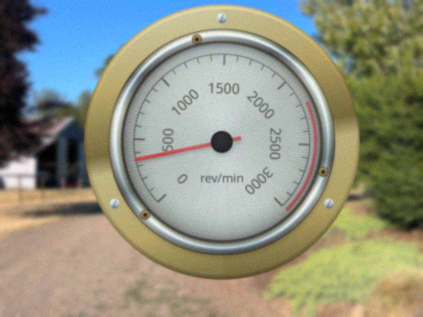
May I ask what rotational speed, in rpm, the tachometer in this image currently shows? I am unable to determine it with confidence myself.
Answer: 350 rpm
